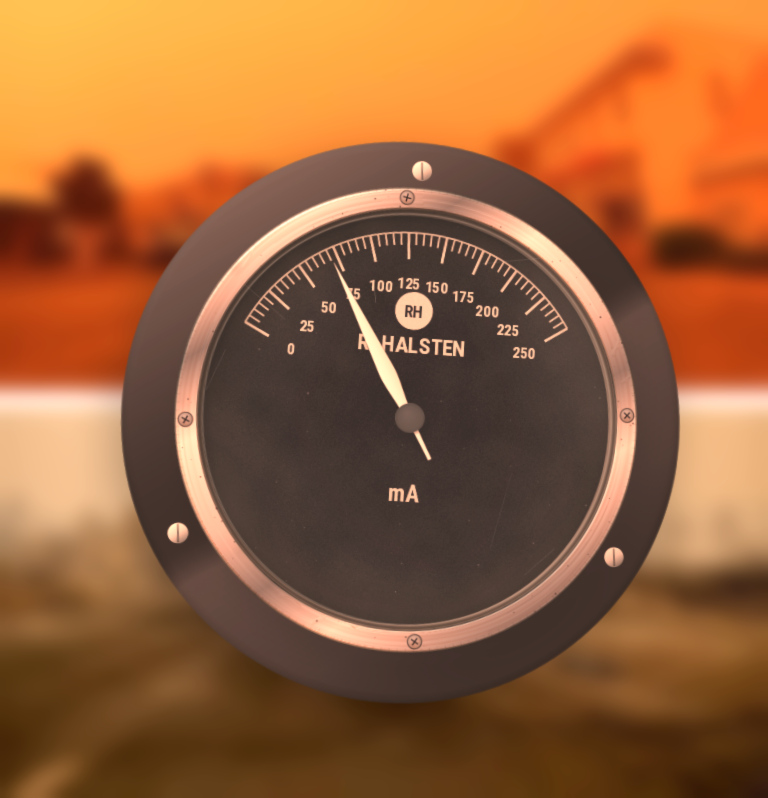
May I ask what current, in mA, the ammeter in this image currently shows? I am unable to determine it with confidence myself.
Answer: 70 mA
